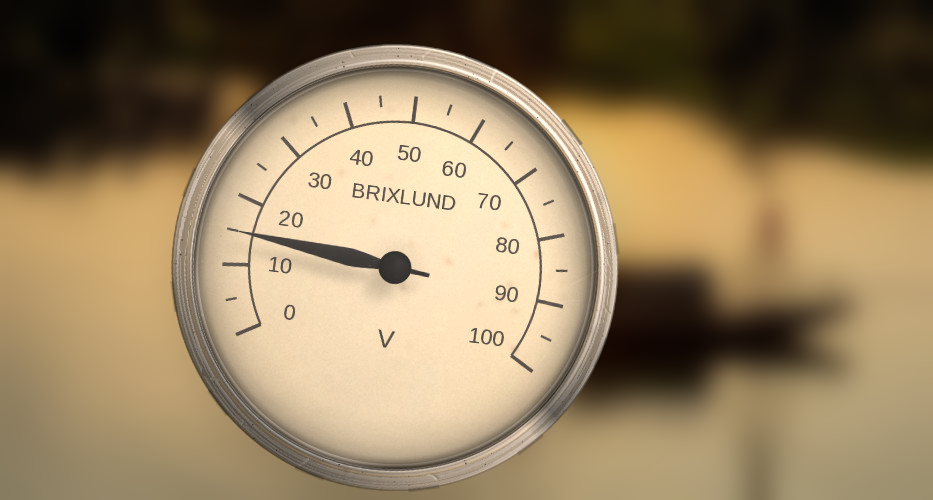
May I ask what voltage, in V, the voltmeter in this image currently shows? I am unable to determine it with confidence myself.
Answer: 15 V
